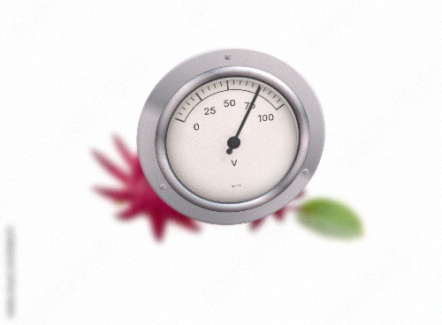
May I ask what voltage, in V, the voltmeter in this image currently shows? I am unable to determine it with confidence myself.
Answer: 75 V
